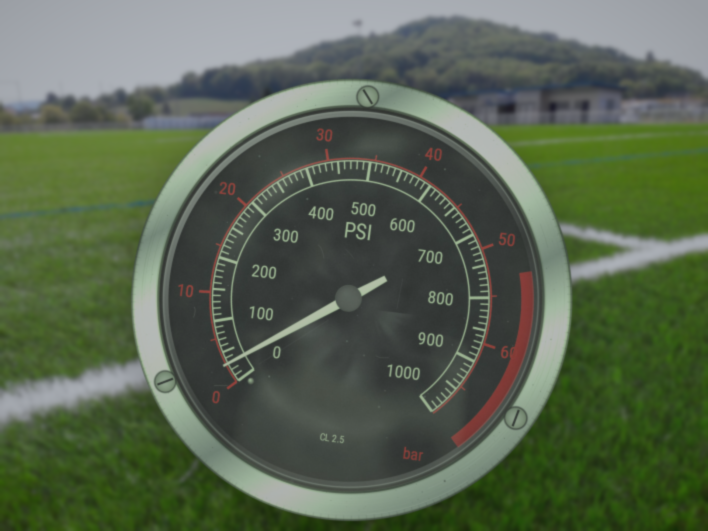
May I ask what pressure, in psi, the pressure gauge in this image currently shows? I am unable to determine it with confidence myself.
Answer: 30 psi
